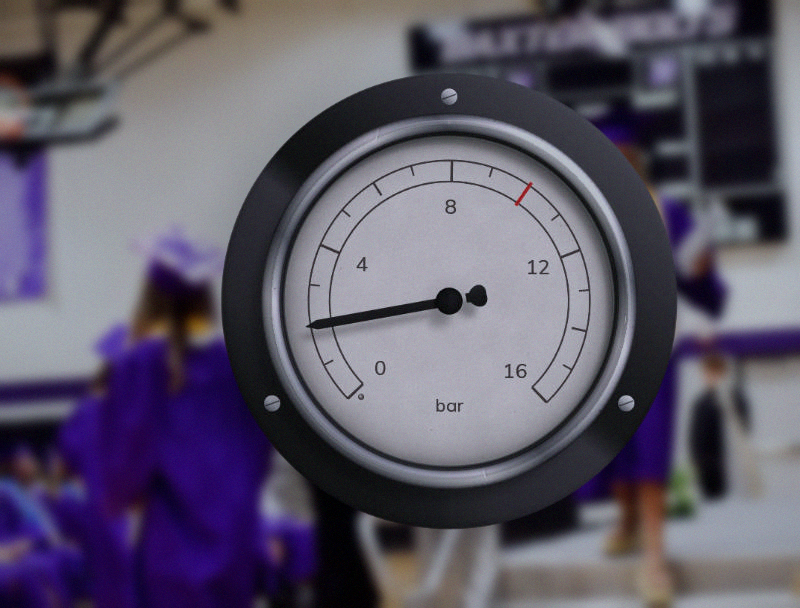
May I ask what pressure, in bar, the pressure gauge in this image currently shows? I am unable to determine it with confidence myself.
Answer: 2 bar
